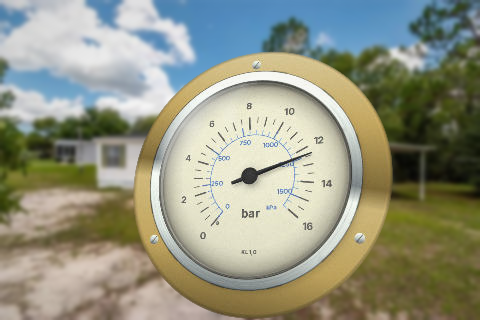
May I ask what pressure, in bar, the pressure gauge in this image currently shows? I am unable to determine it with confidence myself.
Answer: 12.5 bar
